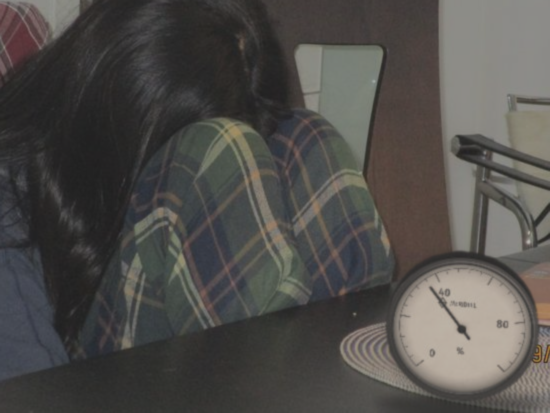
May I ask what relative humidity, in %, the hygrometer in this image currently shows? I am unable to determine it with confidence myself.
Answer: 36 %
